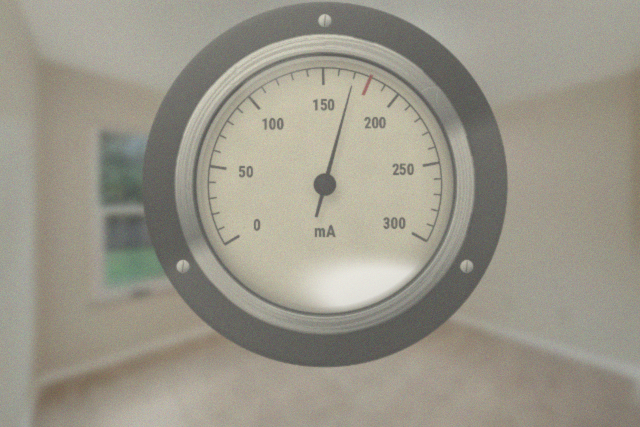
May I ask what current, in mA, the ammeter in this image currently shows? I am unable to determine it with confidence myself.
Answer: 170 mA
